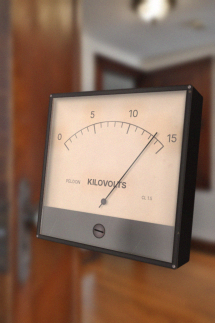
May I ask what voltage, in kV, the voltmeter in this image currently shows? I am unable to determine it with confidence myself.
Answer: 13.5 kV
